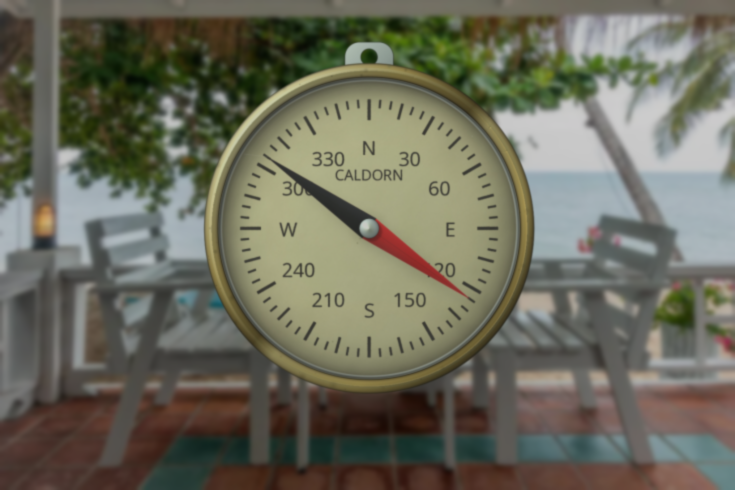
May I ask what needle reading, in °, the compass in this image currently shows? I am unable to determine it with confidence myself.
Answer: 125 °
